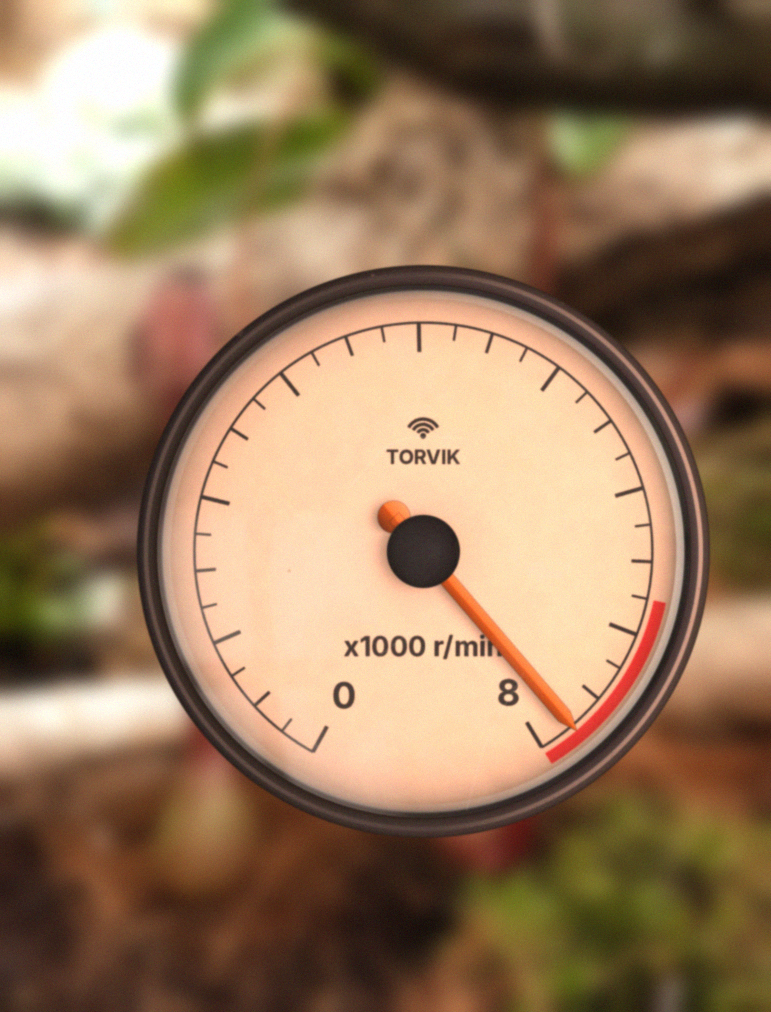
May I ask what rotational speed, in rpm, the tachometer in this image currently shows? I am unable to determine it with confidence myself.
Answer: 7750 rpm
